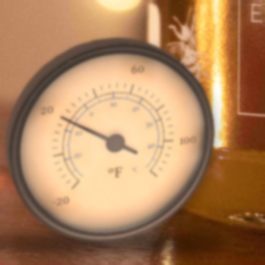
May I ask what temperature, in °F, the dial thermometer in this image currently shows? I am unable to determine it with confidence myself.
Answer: 20 °F
